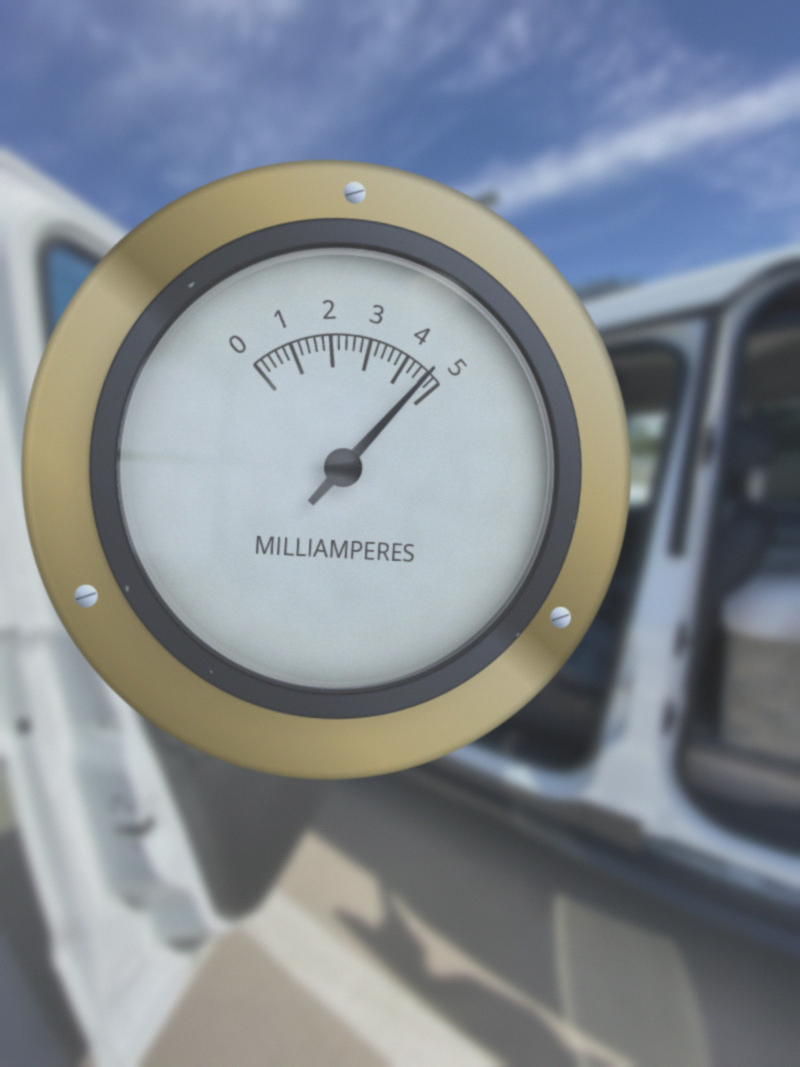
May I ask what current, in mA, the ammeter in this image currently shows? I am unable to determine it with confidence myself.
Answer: 4.6 mA
